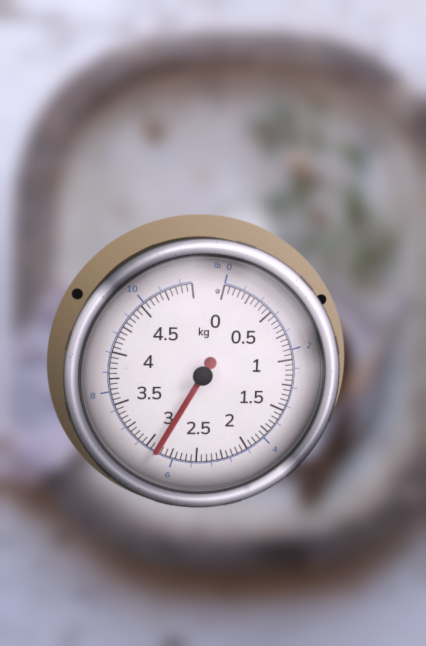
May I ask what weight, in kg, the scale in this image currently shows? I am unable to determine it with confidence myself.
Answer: 2.9 kg
